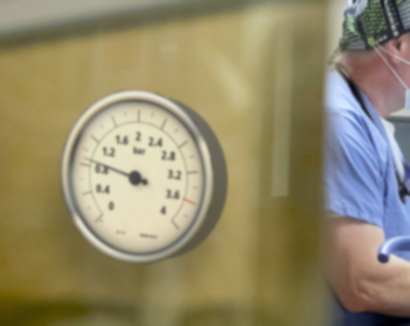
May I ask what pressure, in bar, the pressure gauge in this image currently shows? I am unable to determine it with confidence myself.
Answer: 0.9 bar
